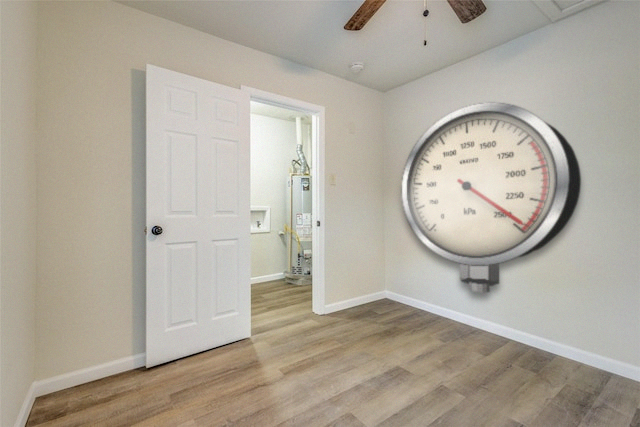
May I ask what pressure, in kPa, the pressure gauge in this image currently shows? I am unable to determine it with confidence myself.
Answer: 2450 kPa
